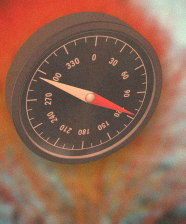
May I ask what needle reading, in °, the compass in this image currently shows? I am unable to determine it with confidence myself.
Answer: 115 °
